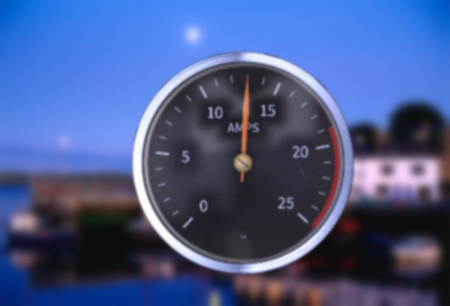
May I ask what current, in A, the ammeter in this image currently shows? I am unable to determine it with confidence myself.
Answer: 13 A
